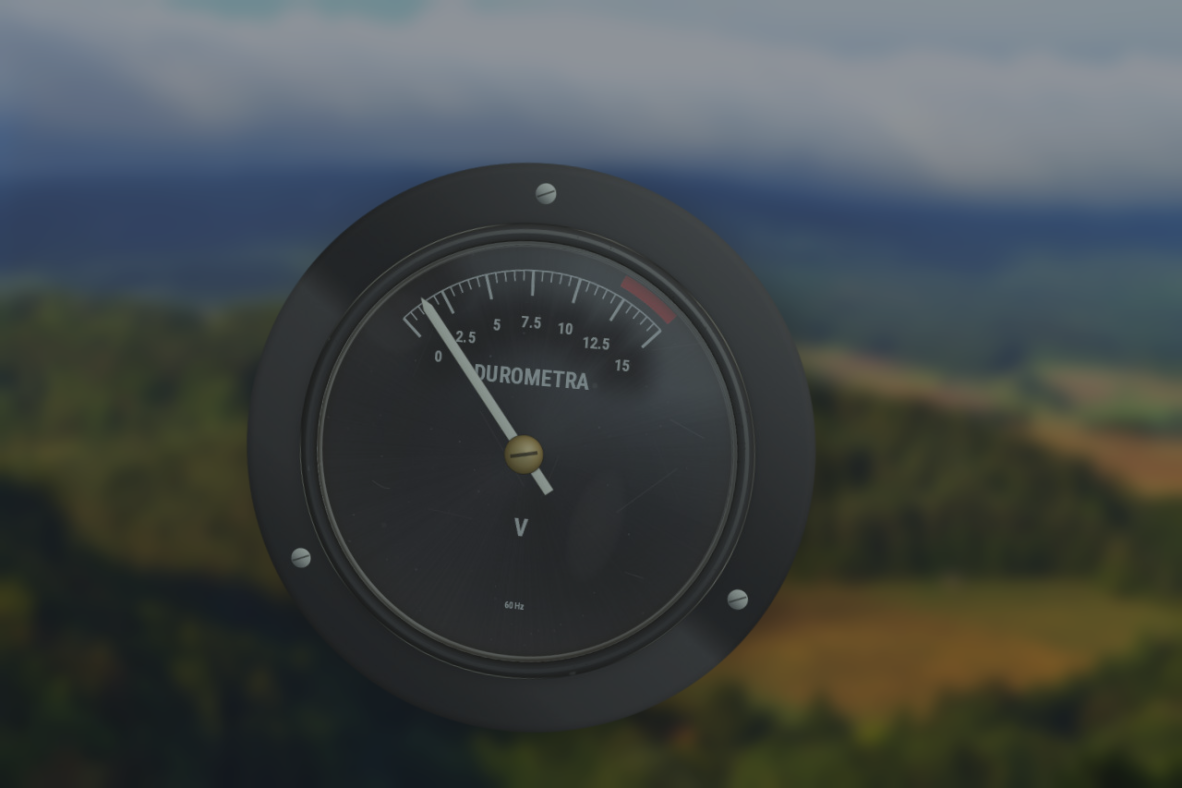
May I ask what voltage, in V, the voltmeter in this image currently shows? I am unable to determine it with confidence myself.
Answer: 1.5 V
